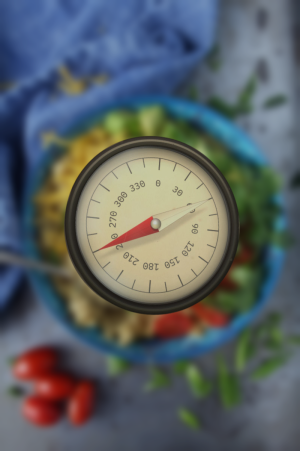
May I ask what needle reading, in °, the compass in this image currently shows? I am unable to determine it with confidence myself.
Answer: 240 °
